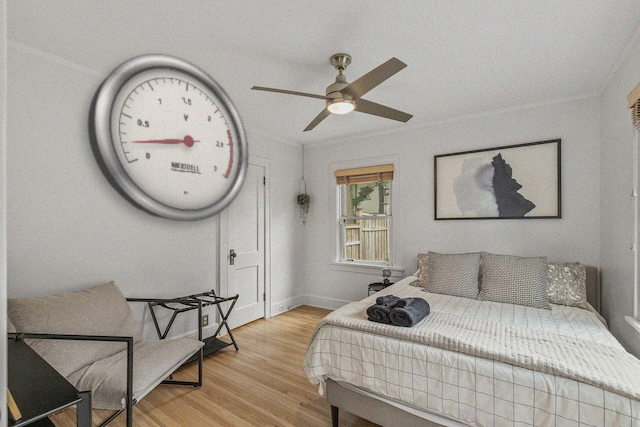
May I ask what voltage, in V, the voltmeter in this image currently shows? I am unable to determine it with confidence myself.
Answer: 0.2 V
